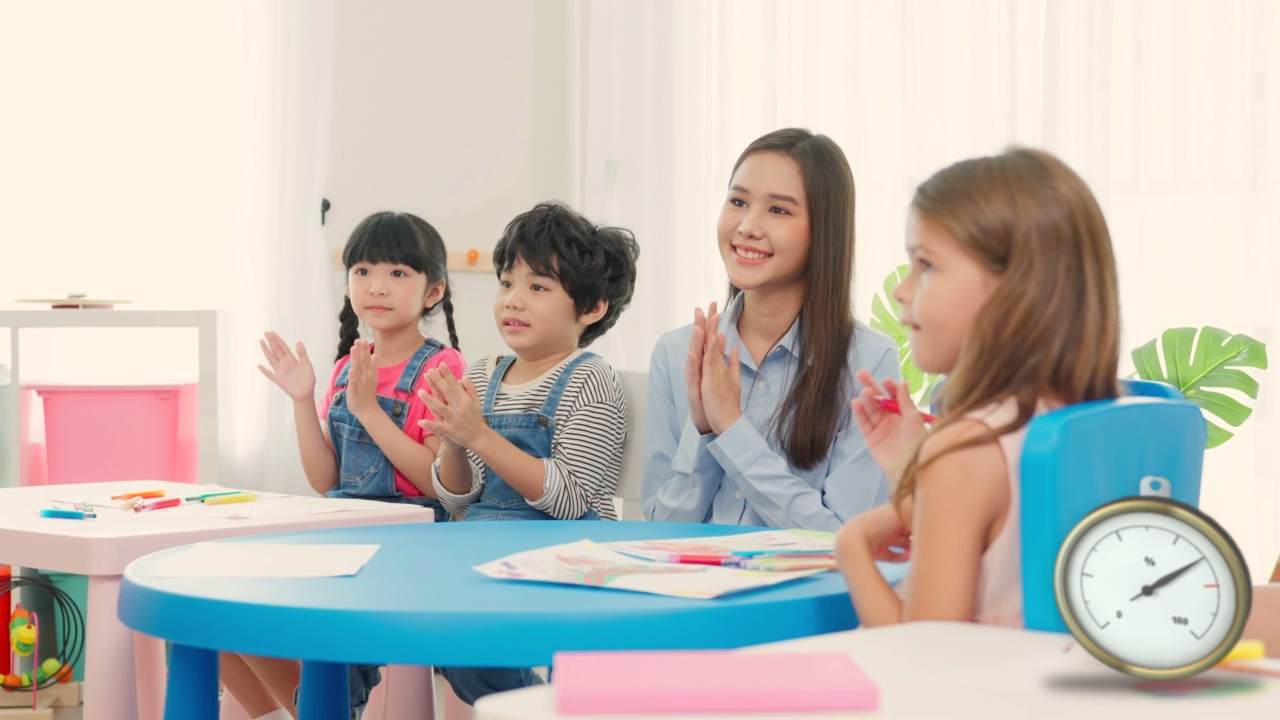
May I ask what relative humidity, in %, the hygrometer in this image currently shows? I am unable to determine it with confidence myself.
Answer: 70 %
